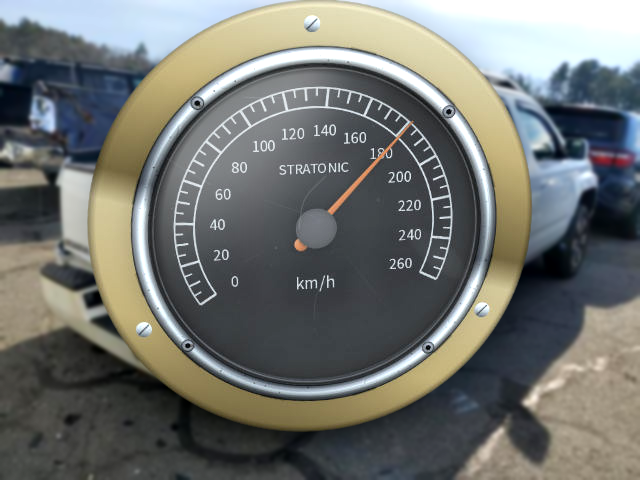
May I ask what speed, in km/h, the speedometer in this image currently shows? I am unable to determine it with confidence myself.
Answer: 180 km/h
